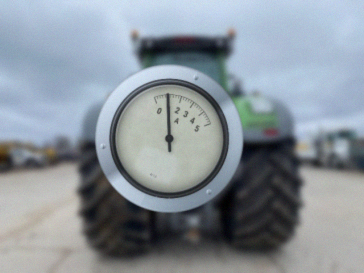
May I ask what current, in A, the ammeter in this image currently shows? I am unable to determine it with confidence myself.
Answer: 1 A
